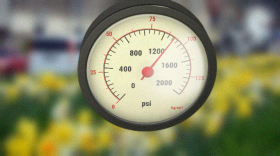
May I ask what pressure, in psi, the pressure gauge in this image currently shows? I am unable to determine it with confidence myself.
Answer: 1300 psi
